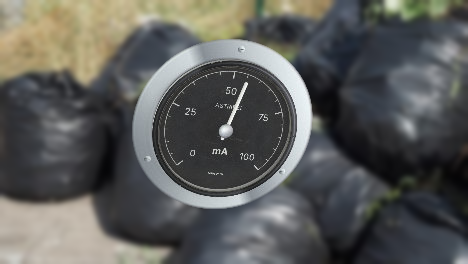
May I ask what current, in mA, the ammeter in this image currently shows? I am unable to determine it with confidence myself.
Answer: 55 mA
